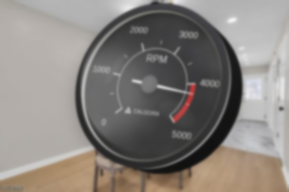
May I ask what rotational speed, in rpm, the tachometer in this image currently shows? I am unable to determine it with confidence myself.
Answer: 4250 rpm
